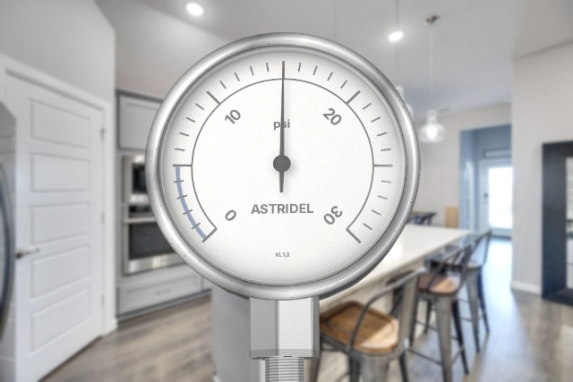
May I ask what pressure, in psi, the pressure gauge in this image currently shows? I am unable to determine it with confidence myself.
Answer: 15 psi
